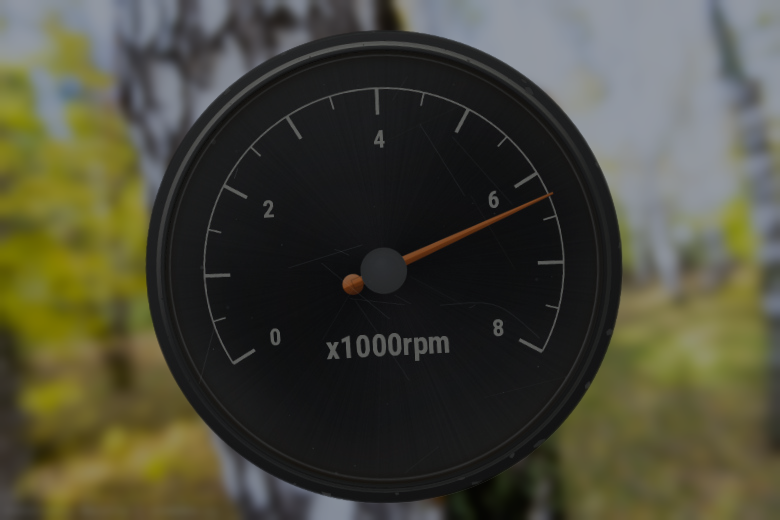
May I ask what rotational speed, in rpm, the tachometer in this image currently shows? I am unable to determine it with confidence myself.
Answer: 6250 rpm
